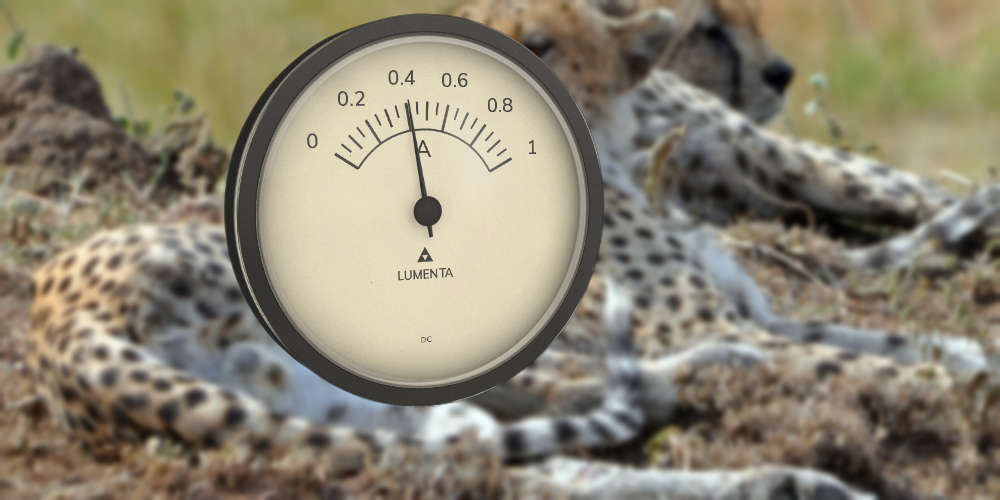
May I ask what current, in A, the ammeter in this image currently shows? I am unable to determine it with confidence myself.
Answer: 0.4 A
